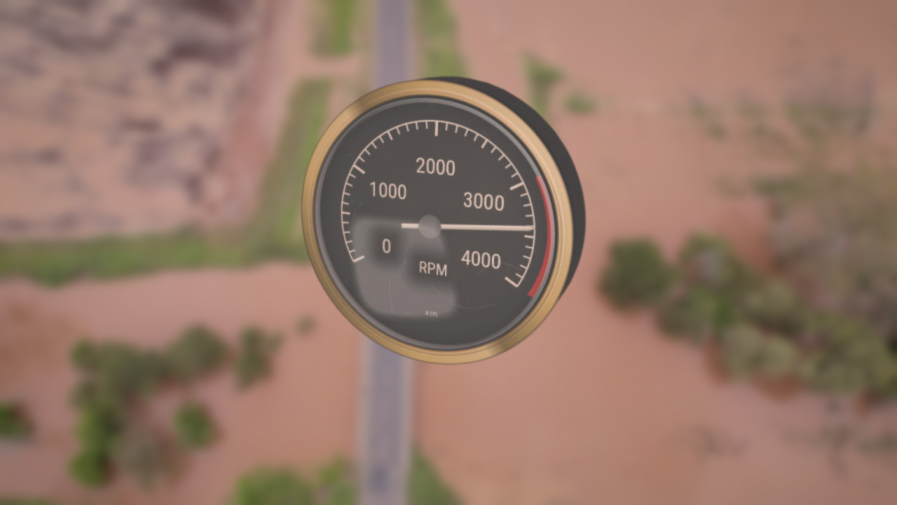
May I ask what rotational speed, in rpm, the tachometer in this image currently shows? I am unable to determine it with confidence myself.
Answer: 3400 rpm
